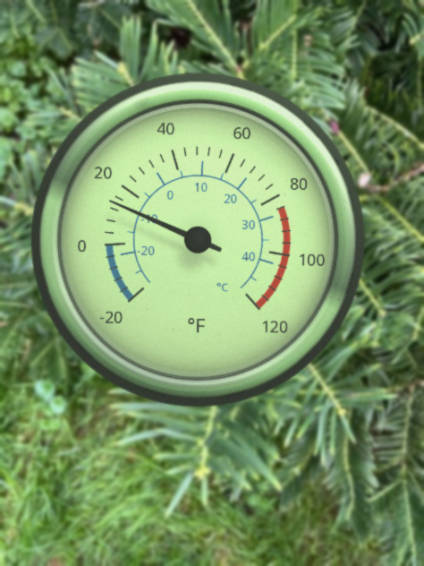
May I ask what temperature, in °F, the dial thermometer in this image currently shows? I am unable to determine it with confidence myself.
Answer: 14 °F
